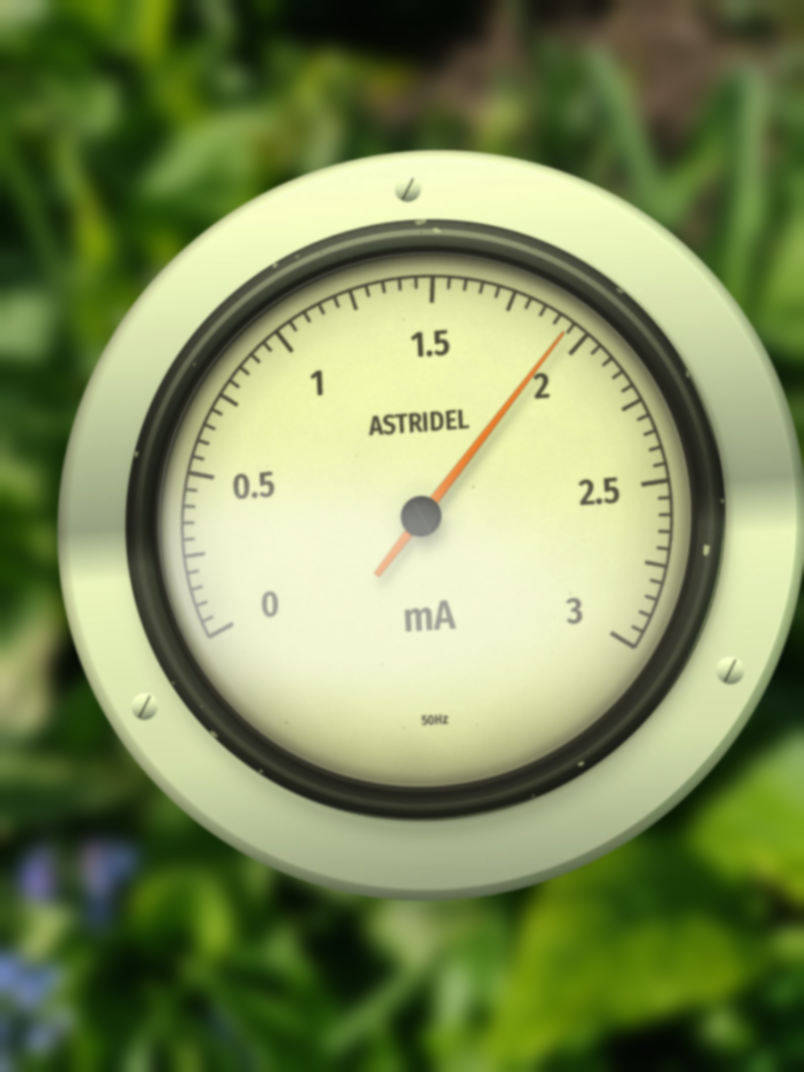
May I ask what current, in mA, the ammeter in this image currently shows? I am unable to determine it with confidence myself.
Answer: 1.95 mA
